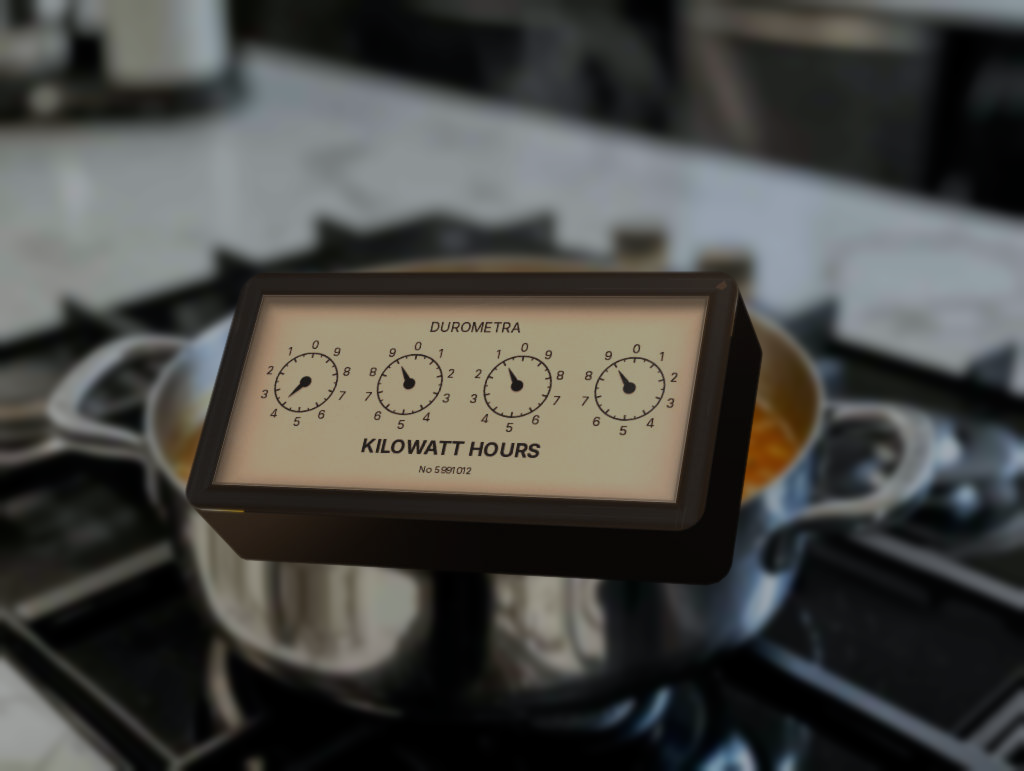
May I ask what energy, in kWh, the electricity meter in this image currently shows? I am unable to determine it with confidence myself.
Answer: 3909 kWh
